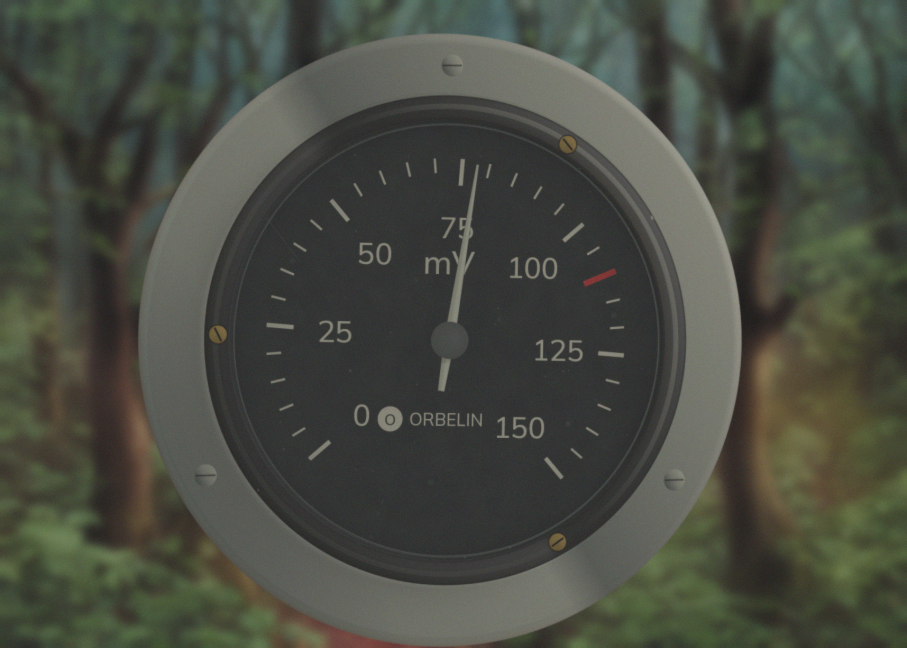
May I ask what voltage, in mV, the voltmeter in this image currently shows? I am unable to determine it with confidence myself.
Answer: 77.5 mV
